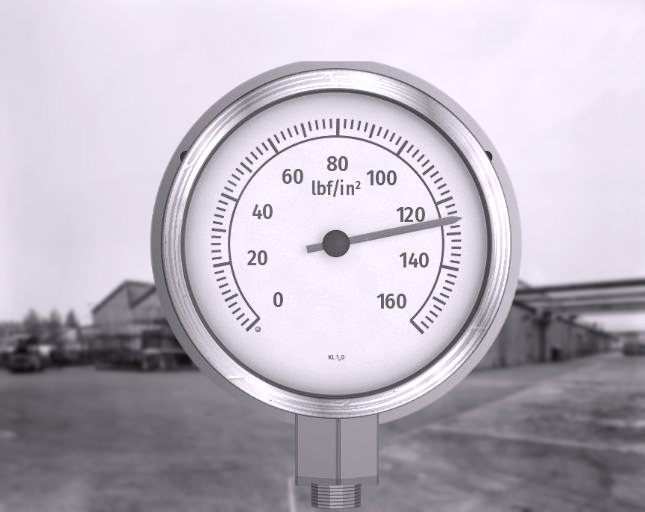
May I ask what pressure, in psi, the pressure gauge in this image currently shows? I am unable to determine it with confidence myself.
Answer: 126 psi
